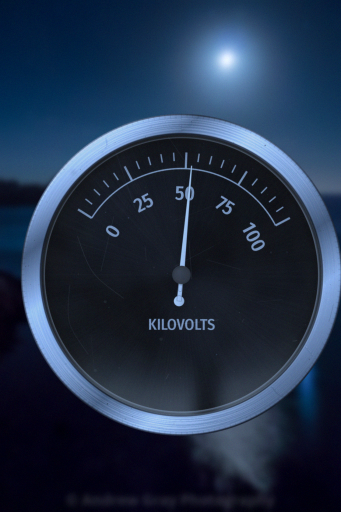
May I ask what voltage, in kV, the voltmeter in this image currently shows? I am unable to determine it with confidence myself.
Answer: 52.5 kV
